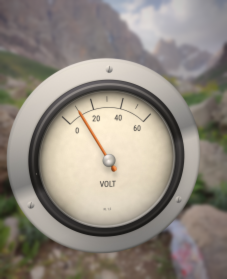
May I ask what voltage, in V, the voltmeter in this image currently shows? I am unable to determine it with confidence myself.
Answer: 10 V
